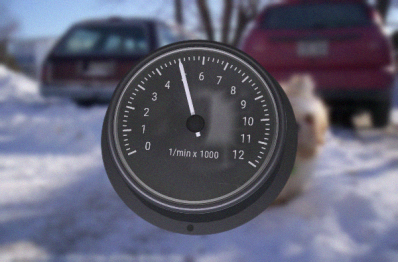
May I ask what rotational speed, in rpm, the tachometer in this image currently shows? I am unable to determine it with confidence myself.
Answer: 5000 rpm
